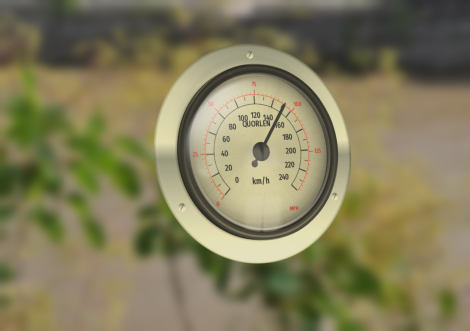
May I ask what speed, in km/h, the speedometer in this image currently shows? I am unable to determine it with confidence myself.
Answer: 150 km/h
